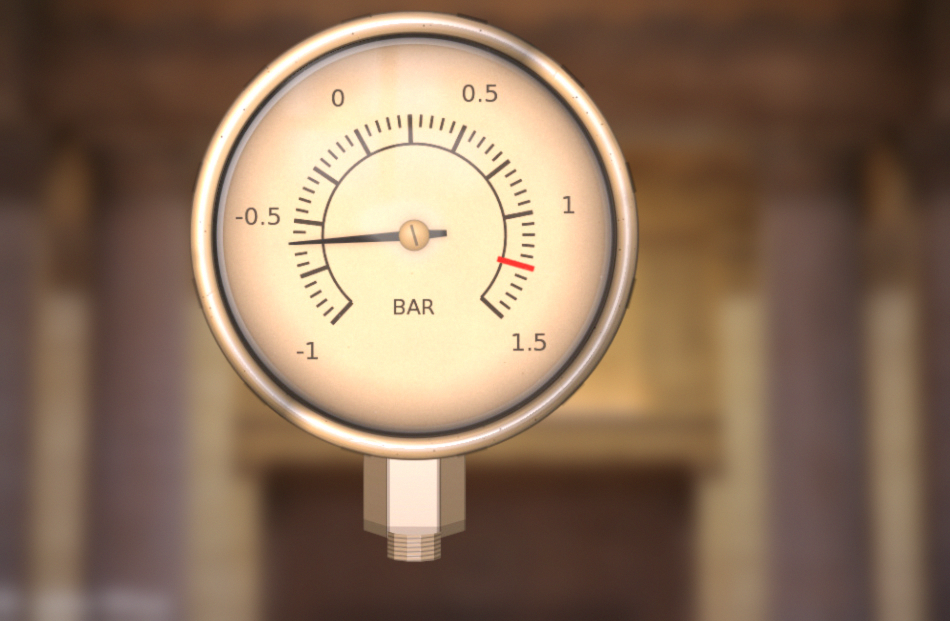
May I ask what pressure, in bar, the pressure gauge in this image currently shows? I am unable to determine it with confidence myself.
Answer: -0.6 bar
